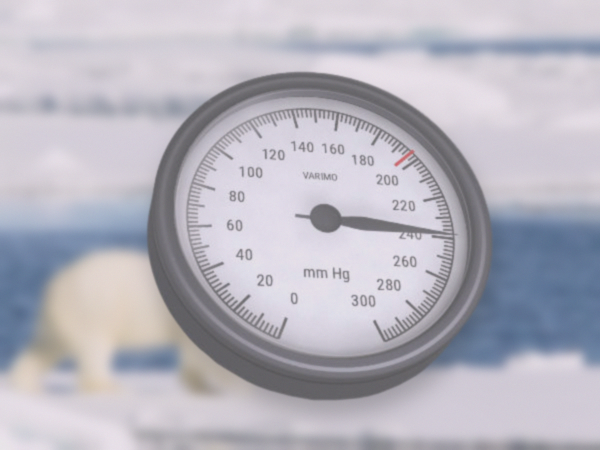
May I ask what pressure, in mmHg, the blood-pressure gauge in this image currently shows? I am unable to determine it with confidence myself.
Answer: 240 mmHg
